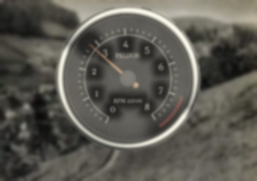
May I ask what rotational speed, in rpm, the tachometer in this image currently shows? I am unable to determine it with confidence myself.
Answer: 2800 rpm
